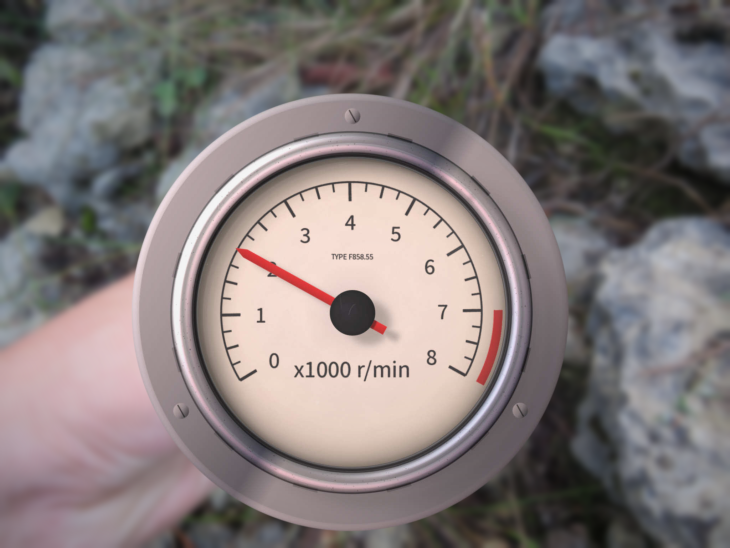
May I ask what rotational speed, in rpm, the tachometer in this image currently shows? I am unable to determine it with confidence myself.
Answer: 2000 rpm
